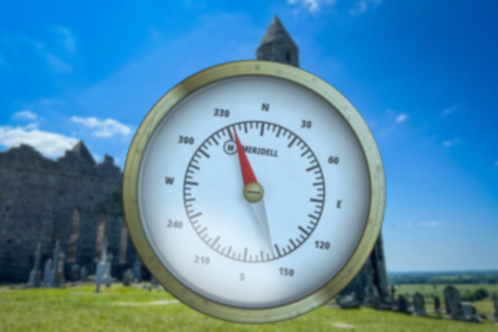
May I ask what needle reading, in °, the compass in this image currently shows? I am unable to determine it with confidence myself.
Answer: 335 °
